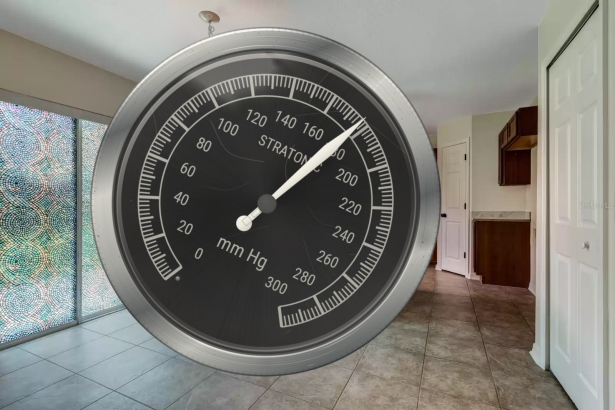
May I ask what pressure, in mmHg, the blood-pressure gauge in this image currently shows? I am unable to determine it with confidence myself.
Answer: 176 mmHg
